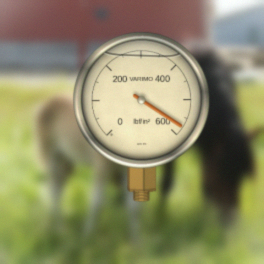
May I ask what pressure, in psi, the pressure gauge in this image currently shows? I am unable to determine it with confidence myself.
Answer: 575 psi
